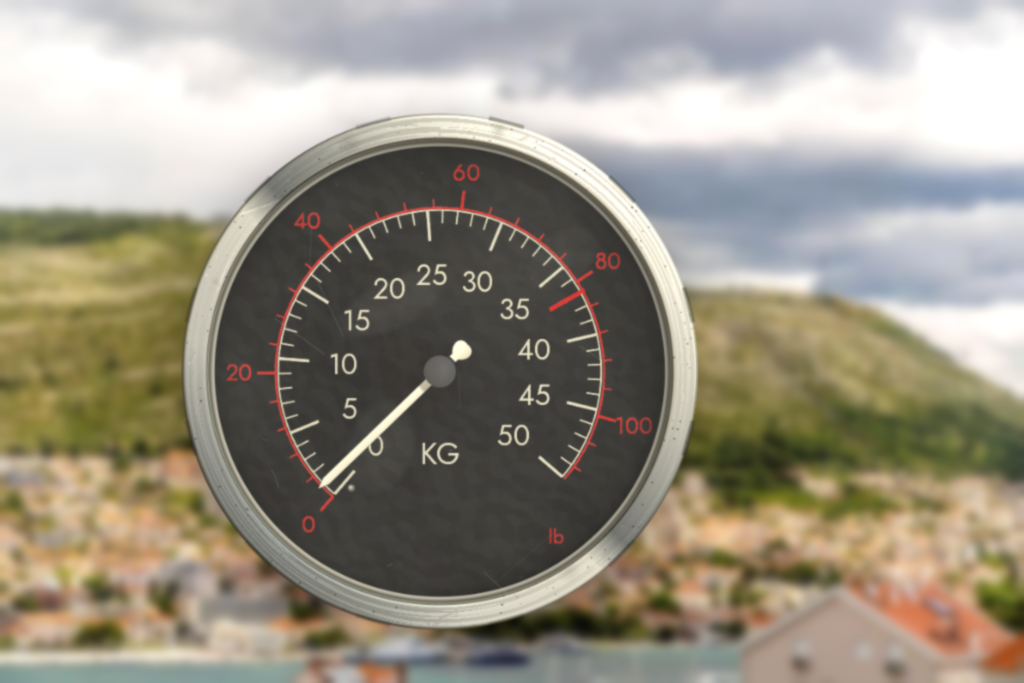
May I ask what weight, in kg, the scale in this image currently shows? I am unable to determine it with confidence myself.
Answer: 1 kg
